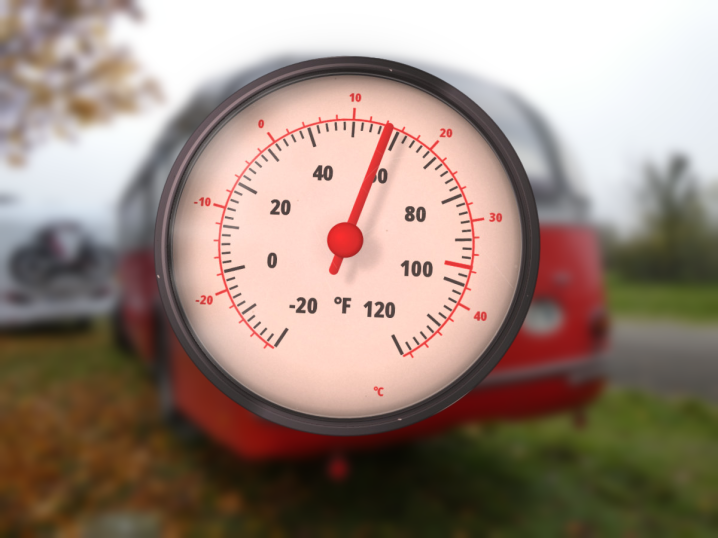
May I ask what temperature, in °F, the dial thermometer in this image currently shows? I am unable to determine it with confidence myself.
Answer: 58 °F
